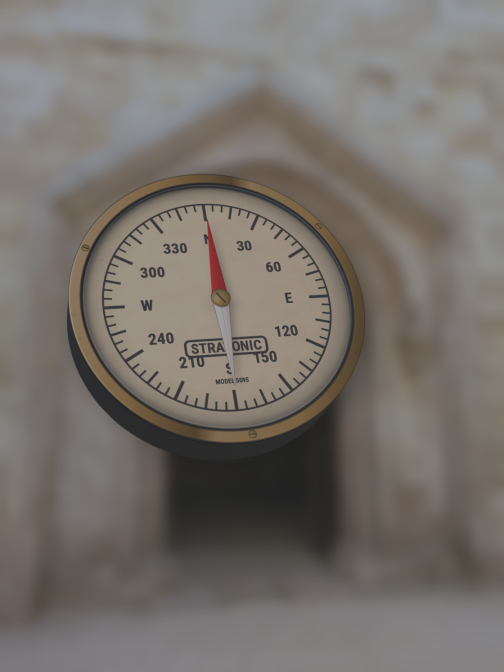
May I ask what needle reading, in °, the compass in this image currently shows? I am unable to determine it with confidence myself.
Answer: 0 °
